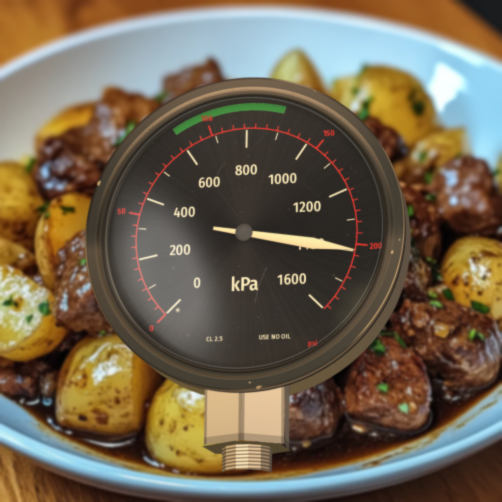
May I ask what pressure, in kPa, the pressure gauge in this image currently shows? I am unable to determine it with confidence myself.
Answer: 1400 kPa
